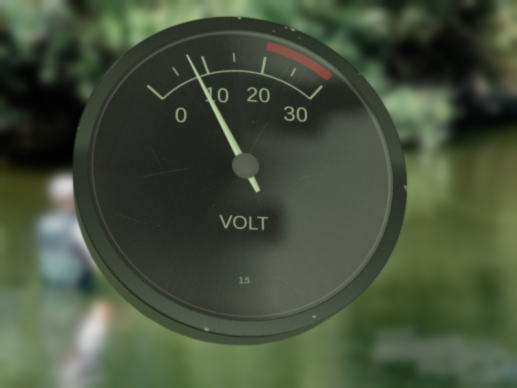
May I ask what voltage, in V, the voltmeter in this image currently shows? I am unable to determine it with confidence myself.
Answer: 7.5 V
